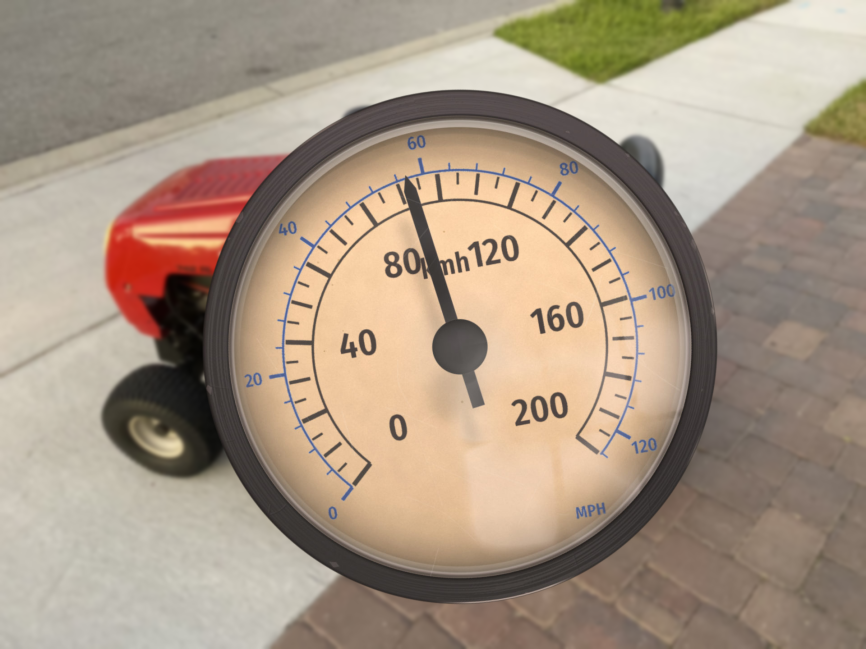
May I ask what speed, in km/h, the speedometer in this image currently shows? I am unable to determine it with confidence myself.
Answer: 92.5 km/h
